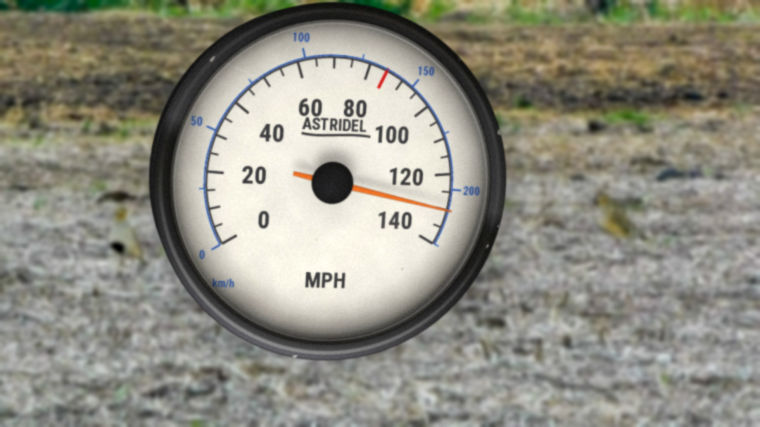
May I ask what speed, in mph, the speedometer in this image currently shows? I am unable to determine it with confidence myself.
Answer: 130 mph
